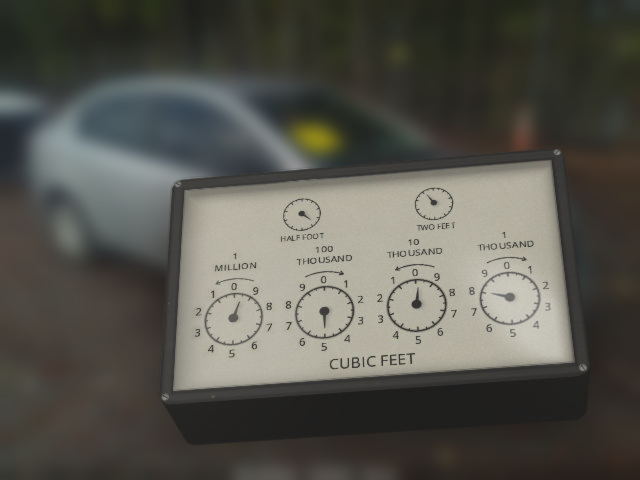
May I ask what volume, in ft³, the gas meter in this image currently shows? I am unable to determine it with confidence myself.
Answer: 949800 ft³
